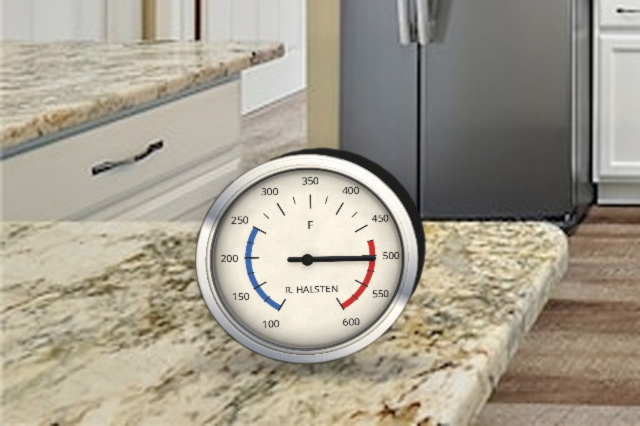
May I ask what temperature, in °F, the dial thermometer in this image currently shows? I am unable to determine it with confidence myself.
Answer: 500 °F
